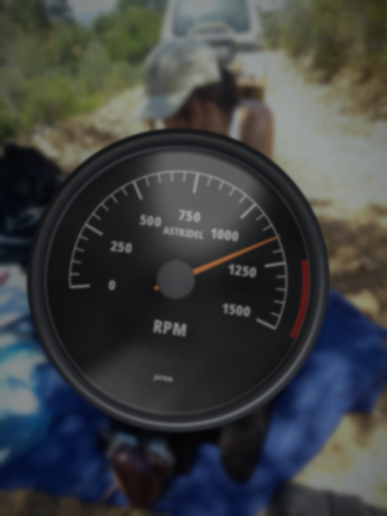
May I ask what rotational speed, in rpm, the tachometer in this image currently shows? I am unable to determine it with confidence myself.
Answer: 1150 rpm
